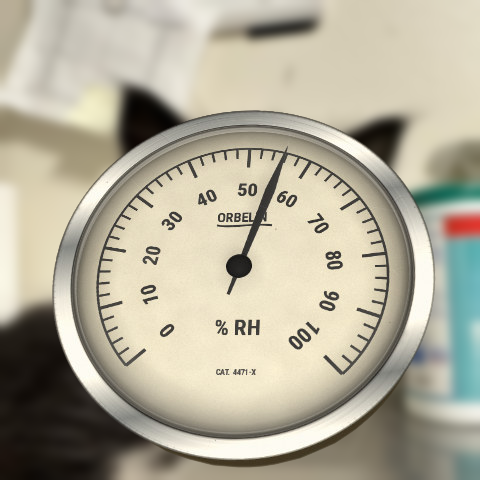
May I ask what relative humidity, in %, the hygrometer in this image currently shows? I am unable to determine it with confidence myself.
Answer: 56 %
